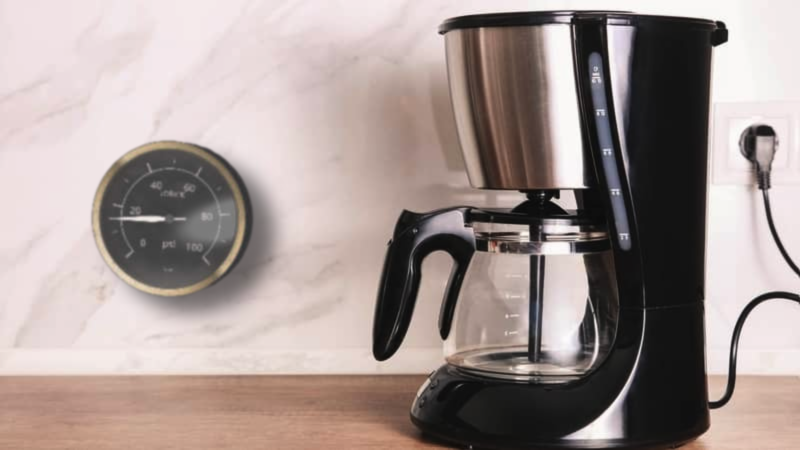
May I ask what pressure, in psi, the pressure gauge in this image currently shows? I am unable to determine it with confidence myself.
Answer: 15 psi
